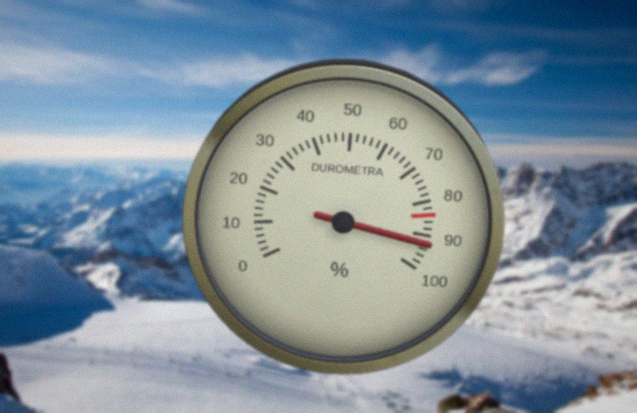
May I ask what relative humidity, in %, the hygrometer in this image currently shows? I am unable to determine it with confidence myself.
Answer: 92 %
